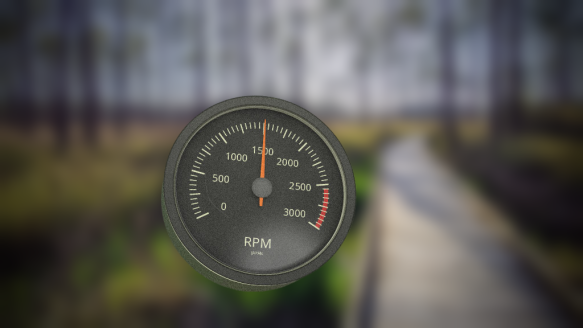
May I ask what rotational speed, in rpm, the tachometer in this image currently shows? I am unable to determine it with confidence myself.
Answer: 1500 rpm
